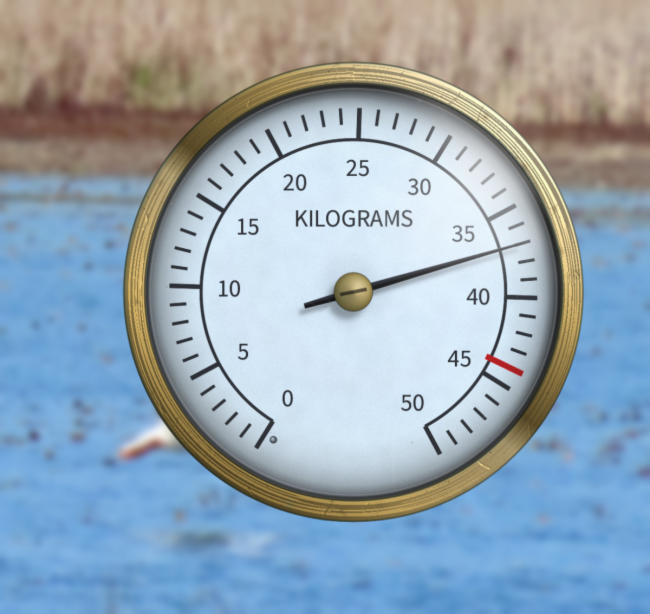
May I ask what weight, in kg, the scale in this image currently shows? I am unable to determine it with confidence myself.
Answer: 37 kg
